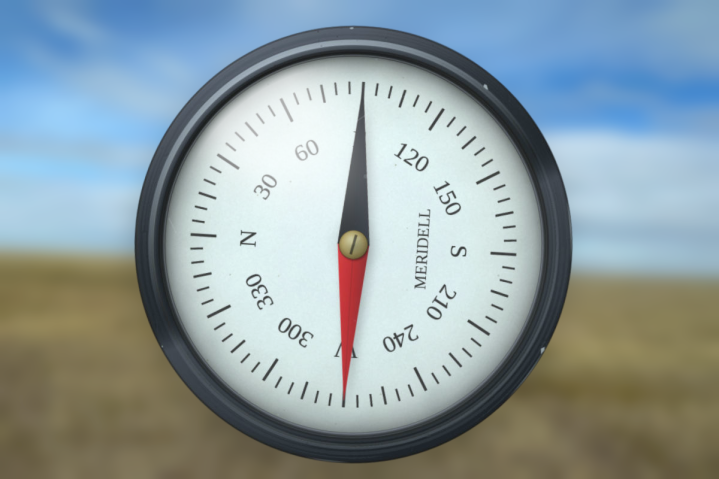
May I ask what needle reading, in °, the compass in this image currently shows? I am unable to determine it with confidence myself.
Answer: 270 °
